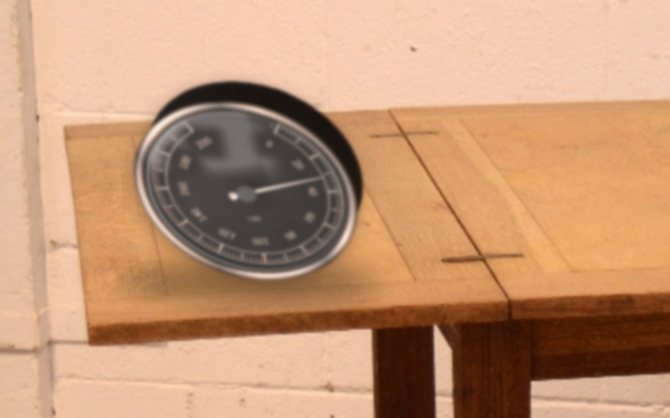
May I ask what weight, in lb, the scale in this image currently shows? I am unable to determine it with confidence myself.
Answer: 30 lb
